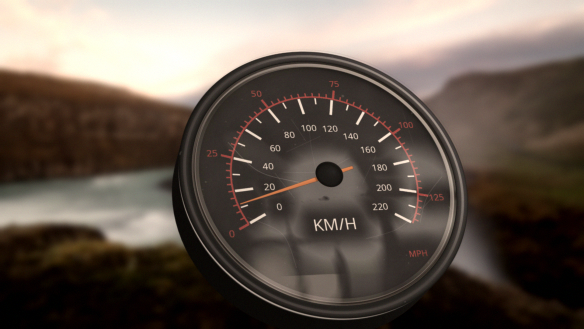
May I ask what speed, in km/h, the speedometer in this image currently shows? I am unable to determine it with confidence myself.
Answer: 10 km/h
